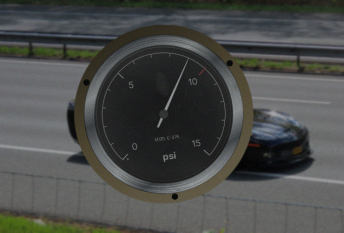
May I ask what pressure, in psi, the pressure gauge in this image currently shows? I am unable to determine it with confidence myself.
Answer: 9 psi
